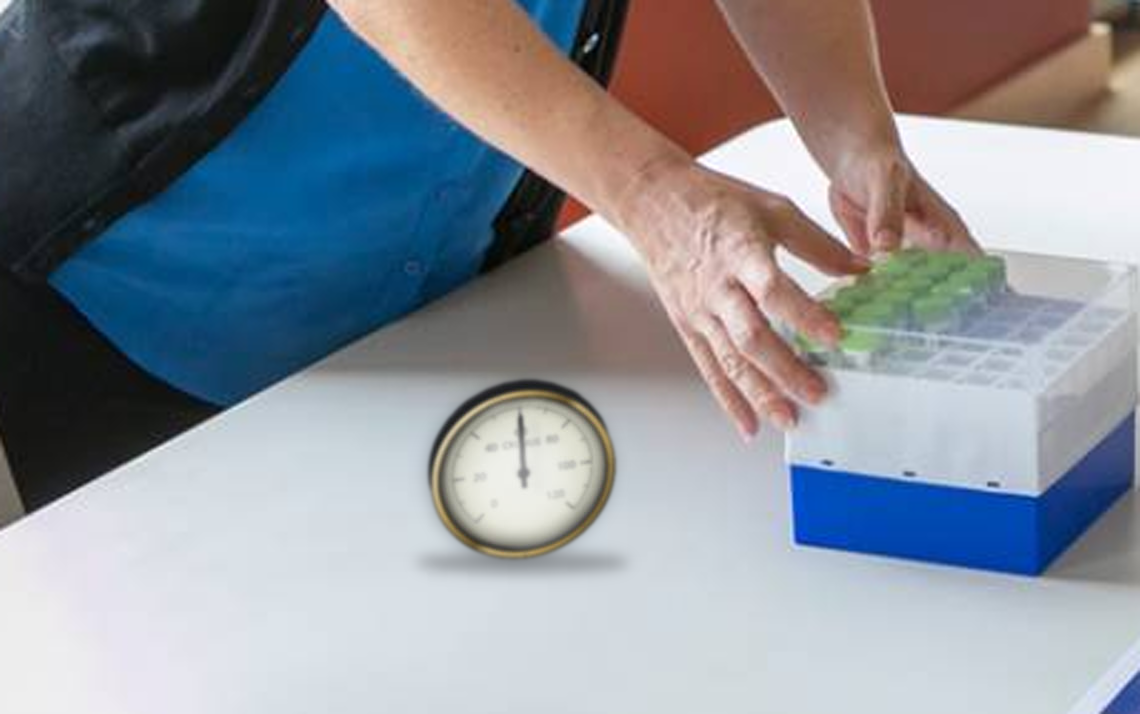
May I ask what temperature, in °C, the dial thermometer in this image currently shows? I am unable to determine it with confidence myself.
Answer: 60 °C
